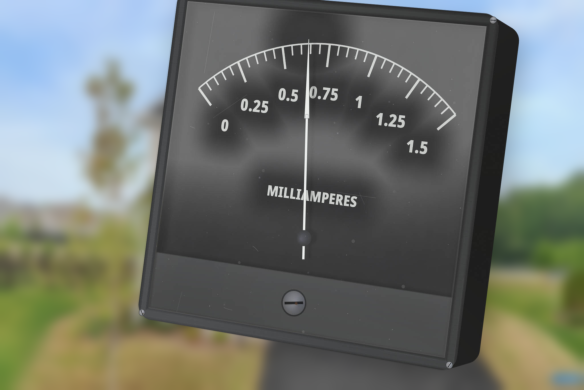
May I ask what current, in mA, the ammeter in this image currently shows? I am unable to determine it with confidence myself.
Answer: 0.65 mA
